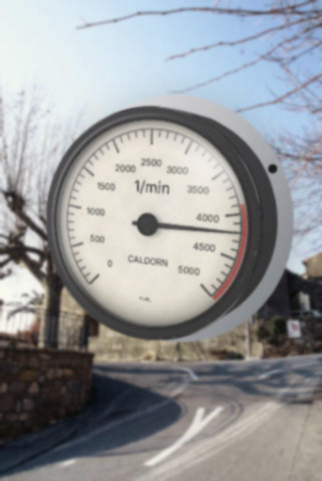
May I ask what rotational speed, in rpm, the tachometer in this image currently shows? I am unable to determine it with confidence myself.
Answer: 4200 rpm
